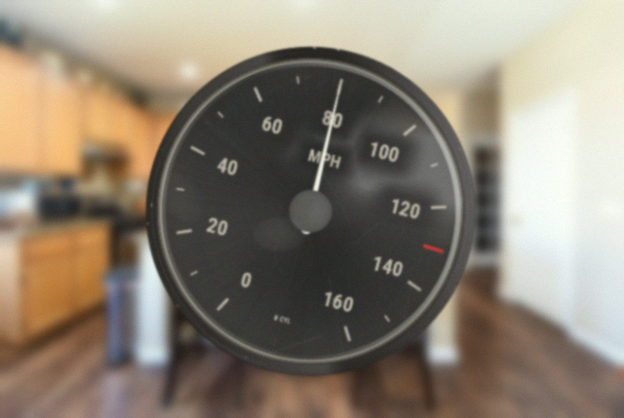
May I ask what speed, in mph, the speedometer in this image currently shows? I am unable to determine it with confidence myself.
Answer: 80 mph
